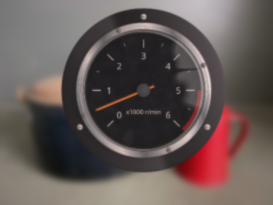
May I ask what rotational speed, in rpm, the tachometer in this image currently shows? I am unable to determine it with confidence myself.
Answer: 500 rpm
